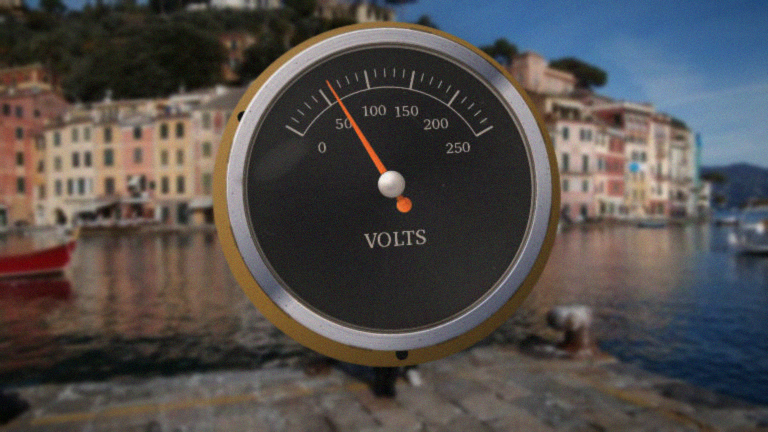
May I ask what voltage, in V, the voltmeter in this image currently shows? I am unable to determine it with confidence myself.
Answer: 60 V
